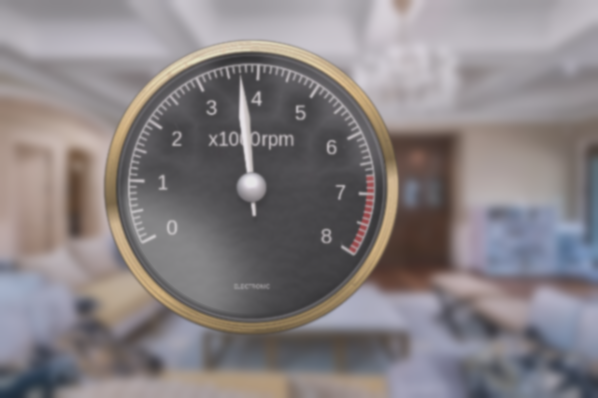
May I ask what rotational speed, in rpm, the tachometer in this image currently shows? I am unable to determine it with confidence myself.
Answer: 3700 rpm
